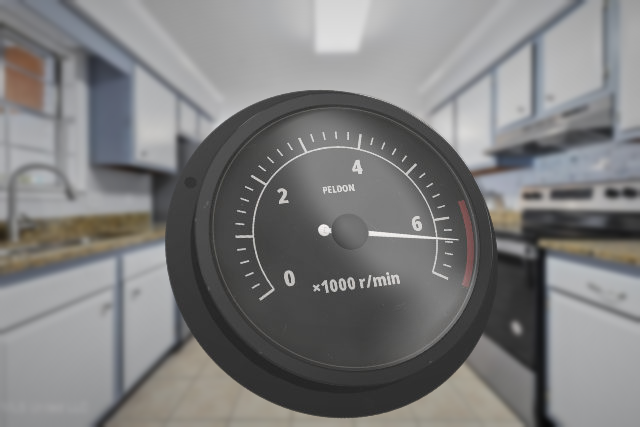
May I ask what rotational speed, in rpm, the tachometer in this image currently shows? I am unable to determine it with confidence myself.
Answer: 6400 rpm
